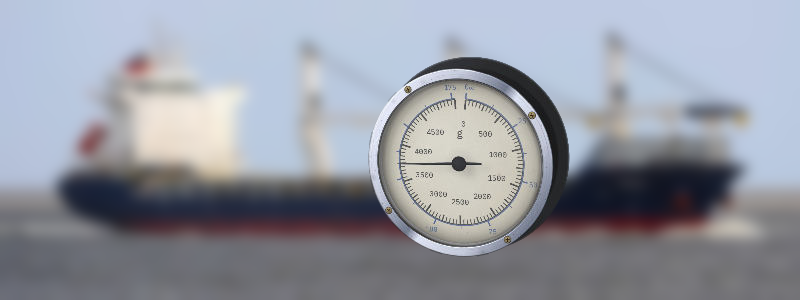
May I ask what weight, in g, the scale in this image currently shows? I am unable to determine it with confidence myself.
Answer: 3750 g
